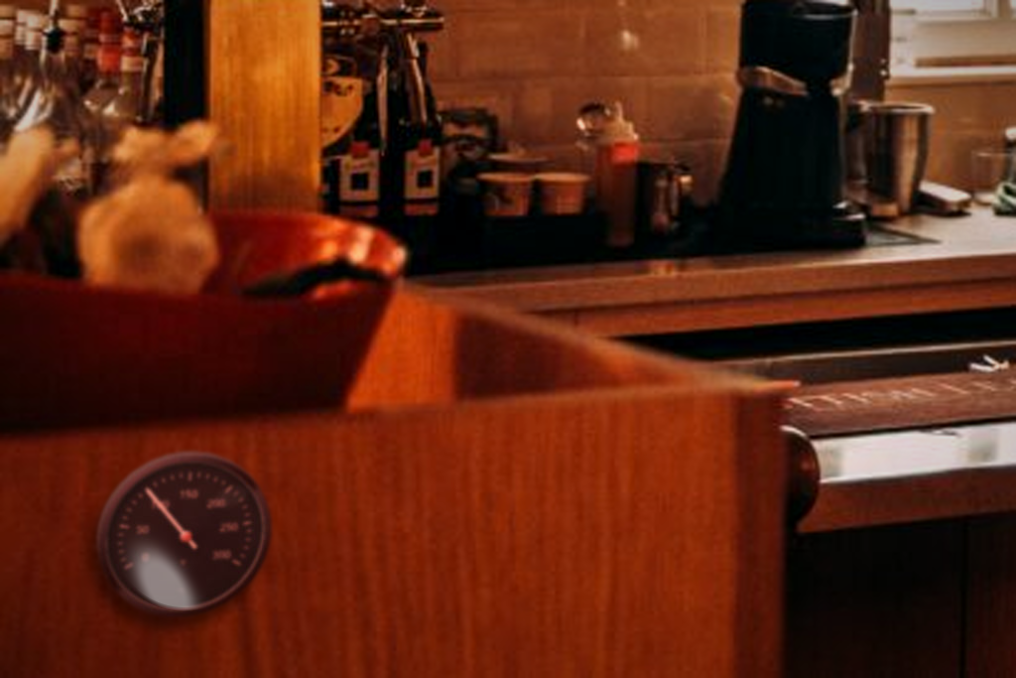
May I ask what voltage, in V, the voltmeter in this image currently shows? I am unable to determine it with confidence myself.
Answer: 100 V
